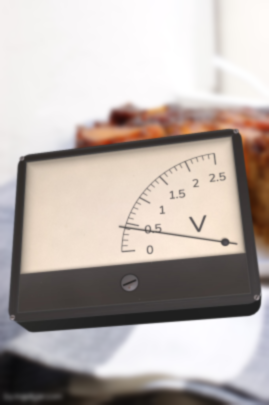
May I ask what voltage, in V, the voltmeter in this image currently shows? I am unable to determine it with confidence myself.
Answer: 0.4 V
